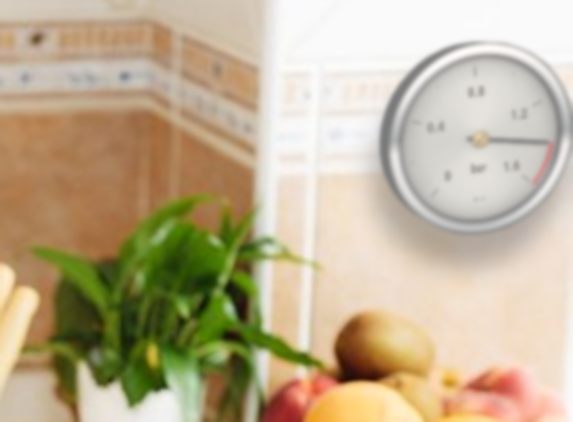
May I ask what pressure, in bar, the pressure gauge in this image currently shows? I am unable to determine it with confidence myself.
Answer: 1.4 bar
